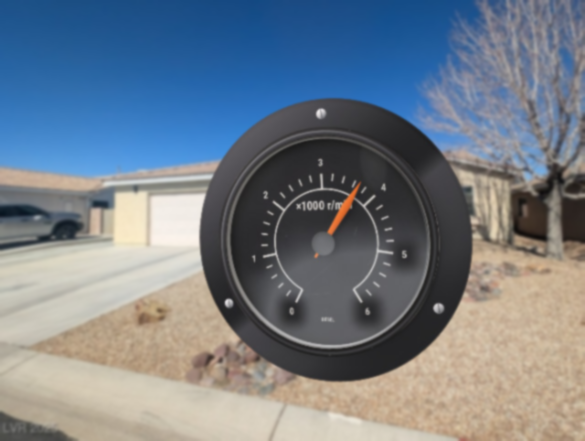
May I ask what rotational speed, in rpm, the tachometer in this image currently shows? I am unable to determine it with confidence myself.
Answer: 3700 rpm
